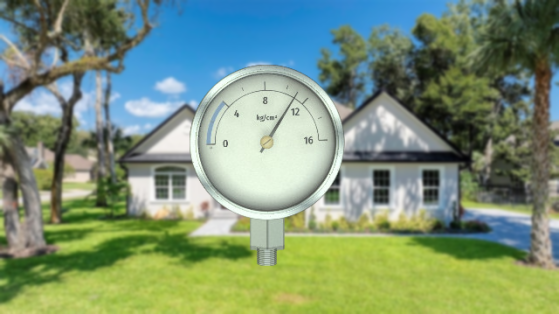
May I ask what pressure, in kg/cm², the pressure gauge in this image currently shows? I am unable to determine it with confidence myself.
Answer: 11 kg/cm²
